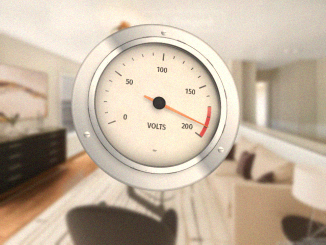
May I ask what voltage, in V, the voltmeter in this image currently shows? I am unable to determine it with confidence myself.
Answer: 190 V
